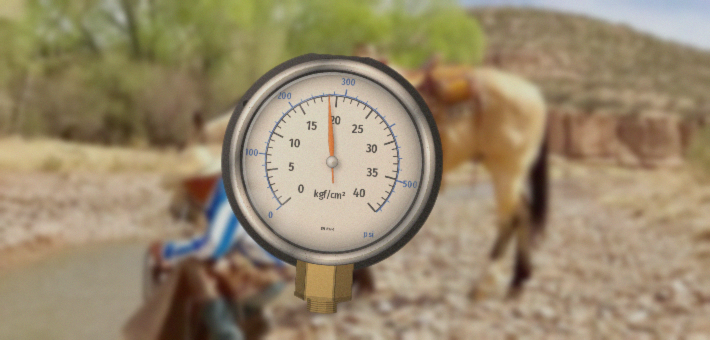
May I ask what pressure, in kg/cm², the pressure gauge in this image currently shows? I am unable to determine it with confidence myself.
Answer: 19 kg/cm²
